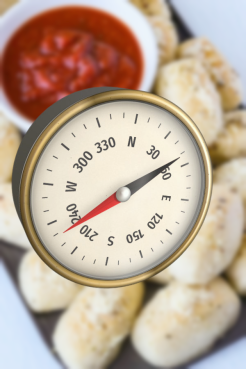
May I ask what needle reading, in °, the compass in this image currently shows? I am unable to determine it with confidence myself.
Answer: 230 °
